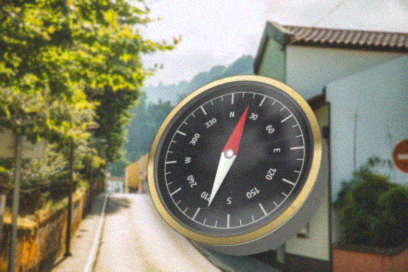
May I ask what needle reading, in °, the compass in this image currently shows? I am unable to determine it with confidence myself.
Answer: 20 °
